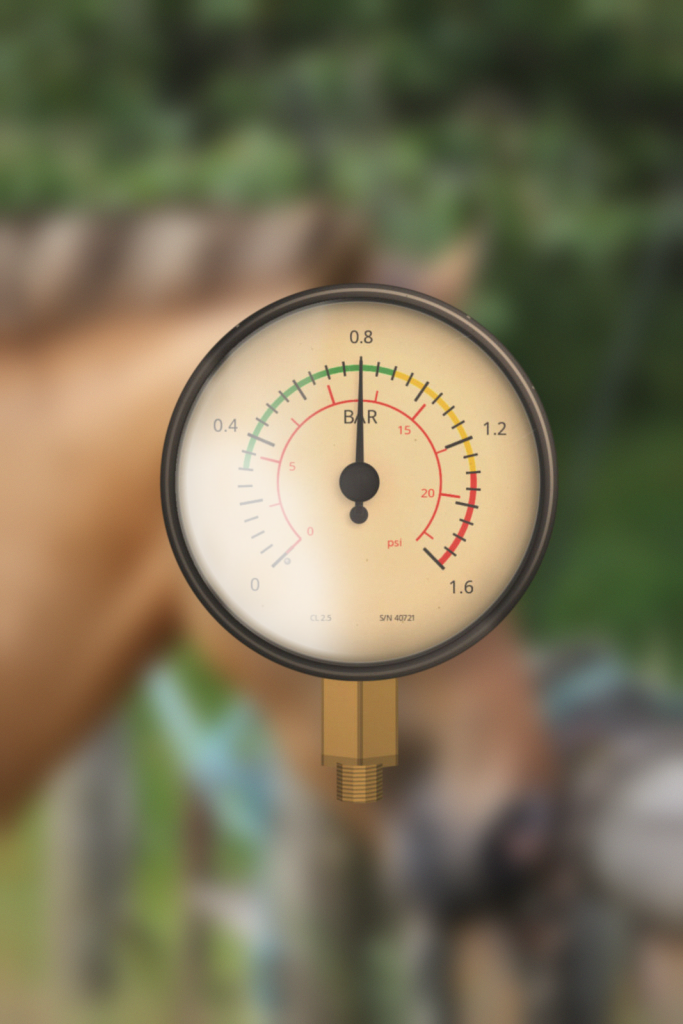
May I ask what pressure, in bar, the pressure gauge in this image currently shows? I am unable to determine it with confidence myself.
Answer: 0.8 bar
